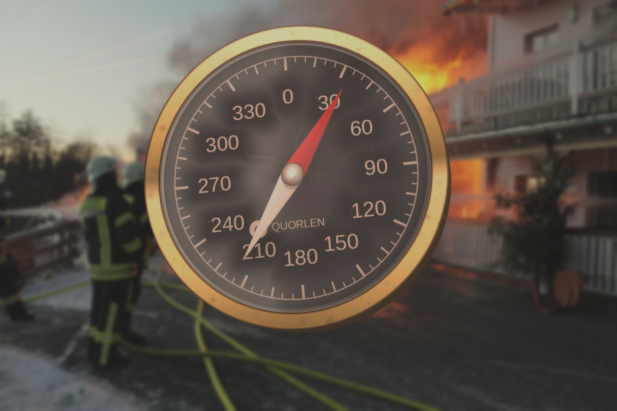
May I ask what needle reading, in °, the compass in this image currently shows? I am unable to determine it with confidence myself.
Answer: 35 °
